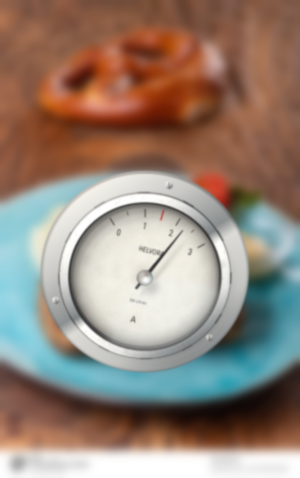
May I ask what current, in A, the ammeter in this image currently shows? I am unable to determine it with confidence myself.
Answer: 2.25 A
